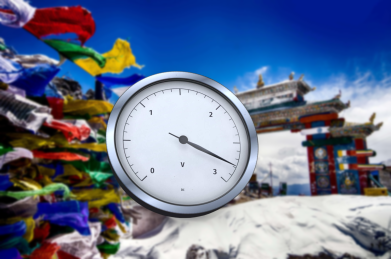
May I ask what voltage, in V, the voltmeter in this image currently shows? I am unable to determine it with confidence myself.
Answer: 2.8 V
